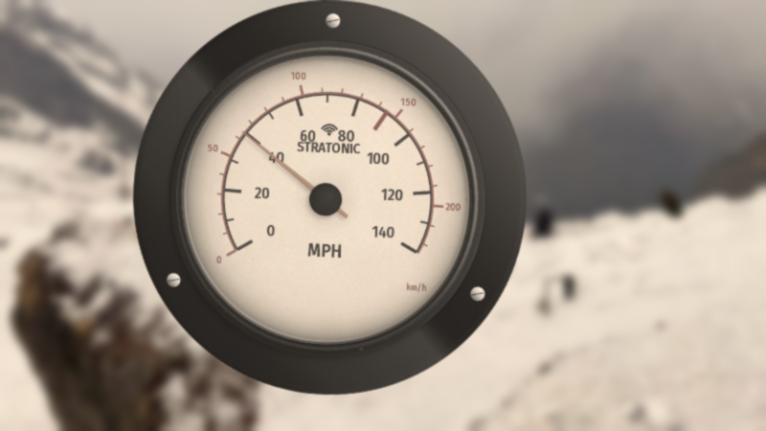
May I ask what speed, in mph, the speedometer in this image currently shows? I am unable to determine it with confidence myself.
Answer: 40 mph
